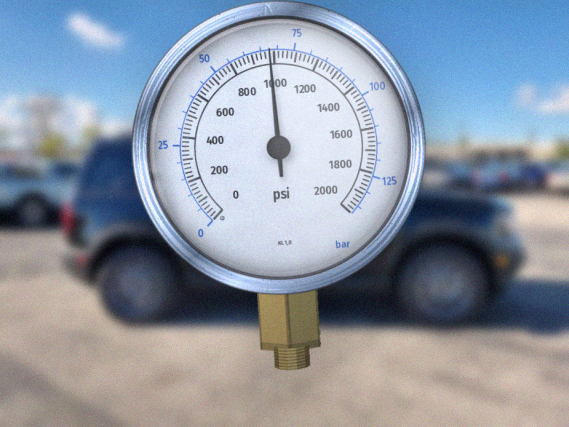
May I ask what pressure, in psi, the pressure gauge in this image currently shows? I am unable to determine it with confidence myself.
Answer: 980 psi
